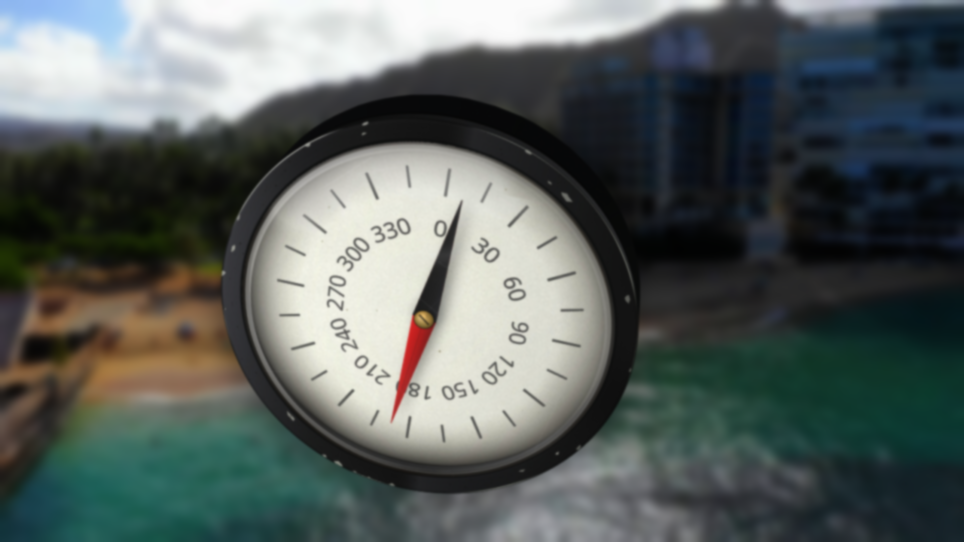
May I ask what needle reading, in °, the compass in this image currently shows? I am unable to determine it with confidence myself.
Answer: 187.5 °
